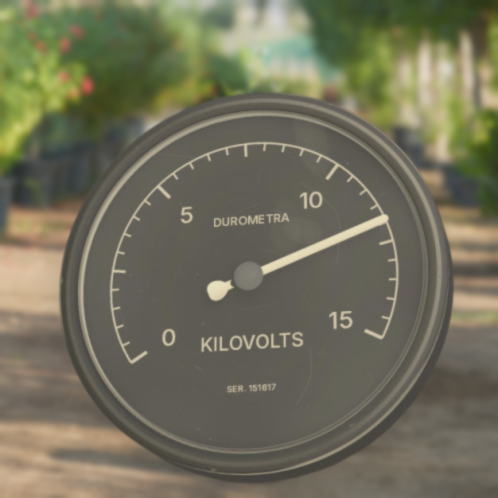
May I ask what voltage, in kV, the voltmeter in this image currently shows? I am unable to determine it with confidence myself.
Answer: 12 kV
